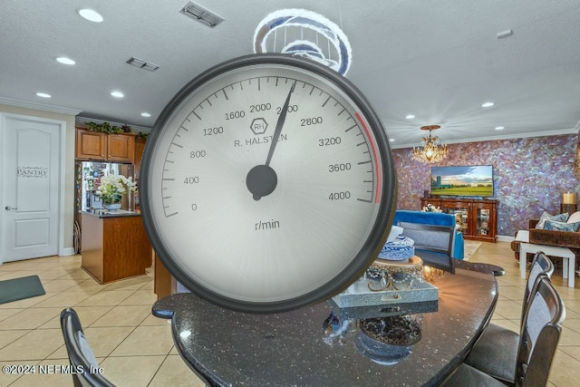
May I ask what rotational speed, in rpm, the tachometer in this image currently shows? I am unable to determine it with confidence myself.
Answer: 2400 rpm
